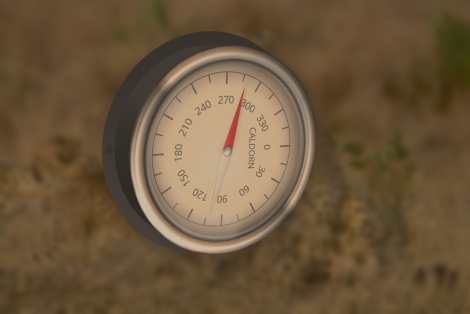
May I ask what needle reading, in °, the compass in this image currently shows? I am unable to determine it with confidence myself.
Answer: 285 °
